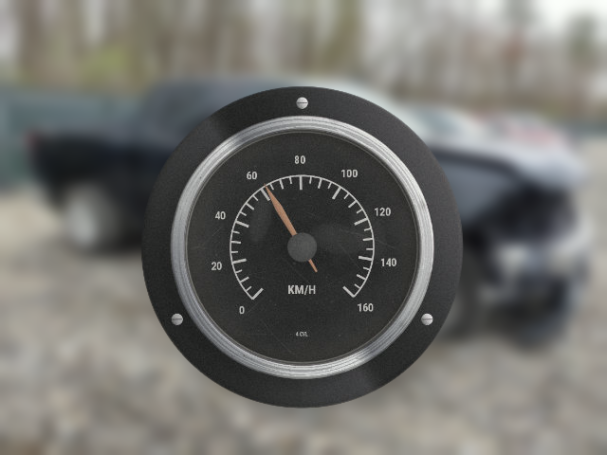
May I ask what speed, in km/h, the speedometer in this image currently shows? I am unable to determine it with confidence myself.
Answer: 62.5 km/h
